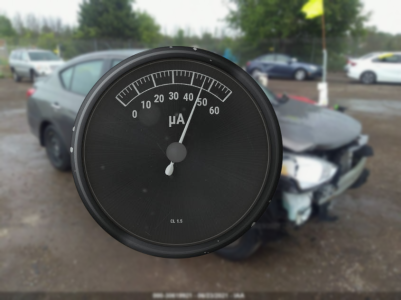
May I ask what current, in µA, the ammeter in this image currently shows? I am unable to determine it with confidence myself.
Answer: 46 µA
